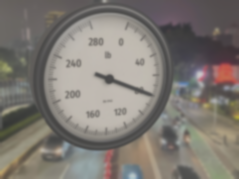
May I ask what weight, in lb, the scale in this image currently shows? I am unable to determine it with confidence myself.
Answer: 80 lb
